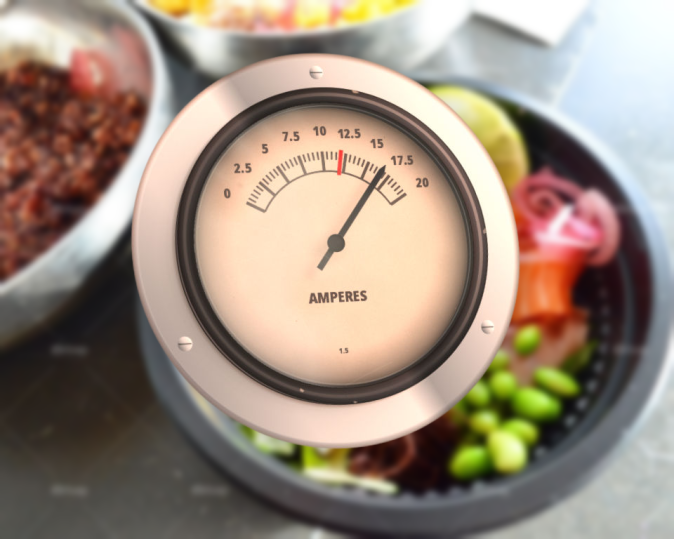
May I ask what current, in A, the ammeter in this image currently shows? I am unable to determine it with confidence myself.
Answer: 16.5 A
